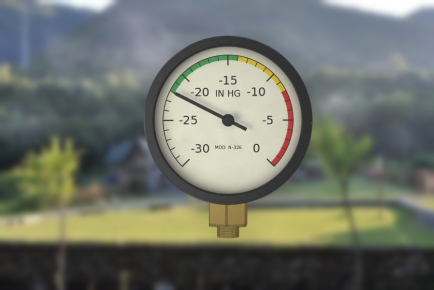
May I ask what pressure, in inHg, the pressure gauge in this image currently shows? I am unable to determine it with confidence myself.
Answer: -22 inHg
